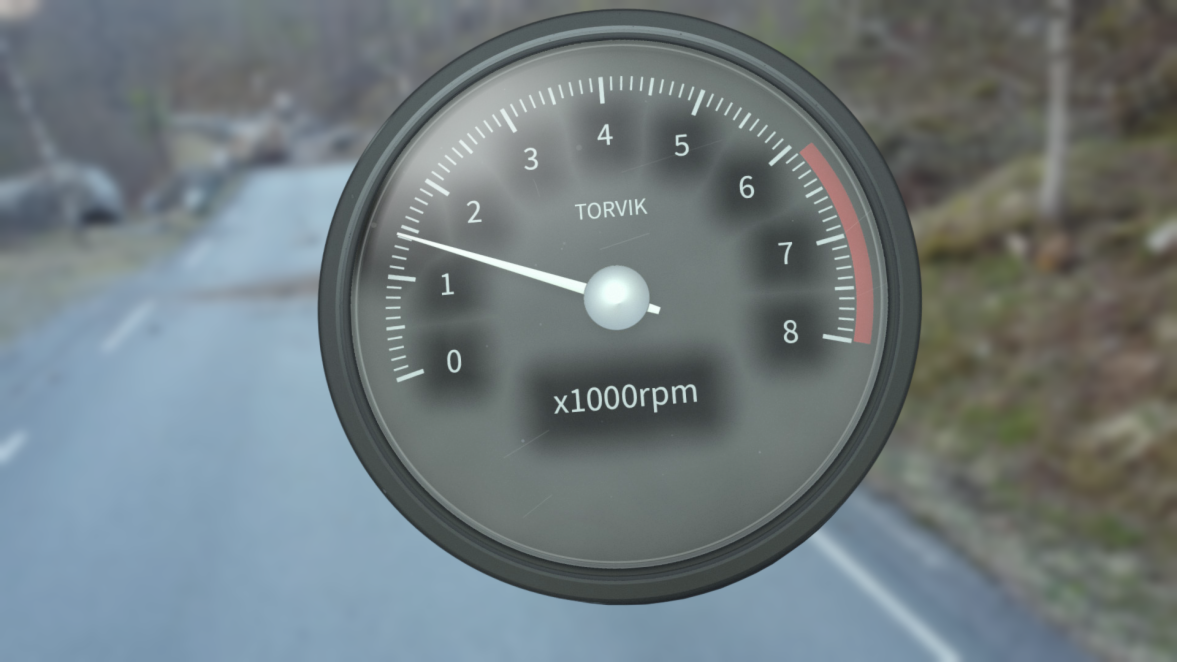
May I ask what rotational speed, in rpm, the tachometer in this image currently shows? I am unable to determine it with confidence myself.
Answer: 1400 rpm
